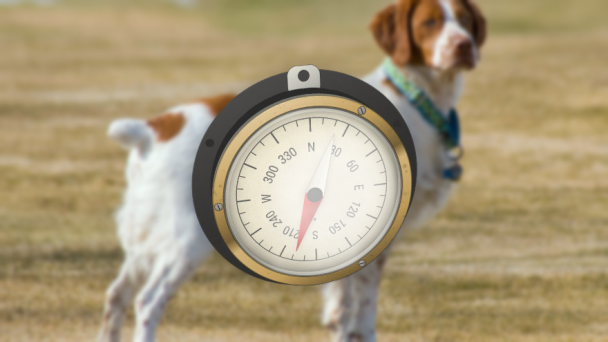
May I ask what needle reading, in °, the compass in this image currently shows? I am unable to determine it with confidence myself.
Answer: 200 °
